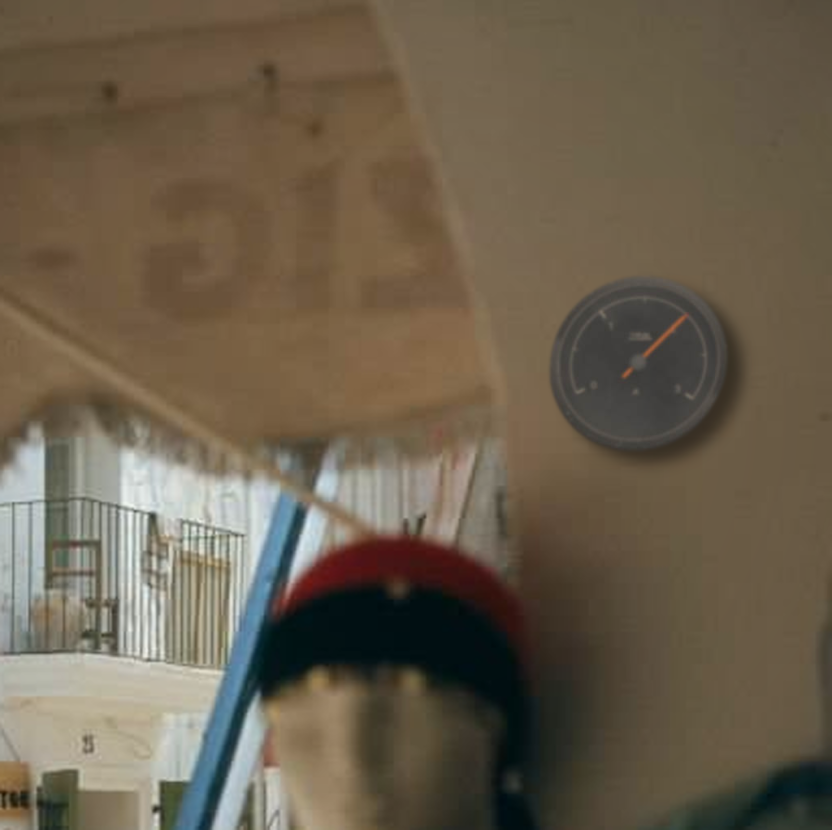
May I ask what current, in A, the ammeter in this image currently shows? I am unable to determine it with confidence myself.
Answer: 2 A
